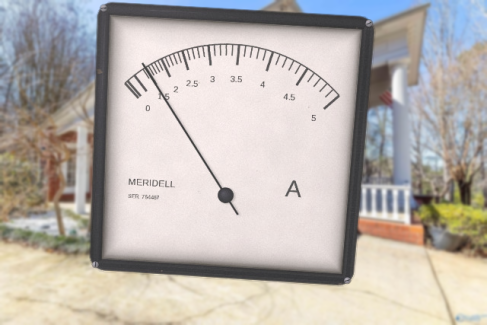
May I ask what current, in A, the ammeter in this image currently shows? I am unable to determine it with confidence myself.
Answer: 1.5 A
